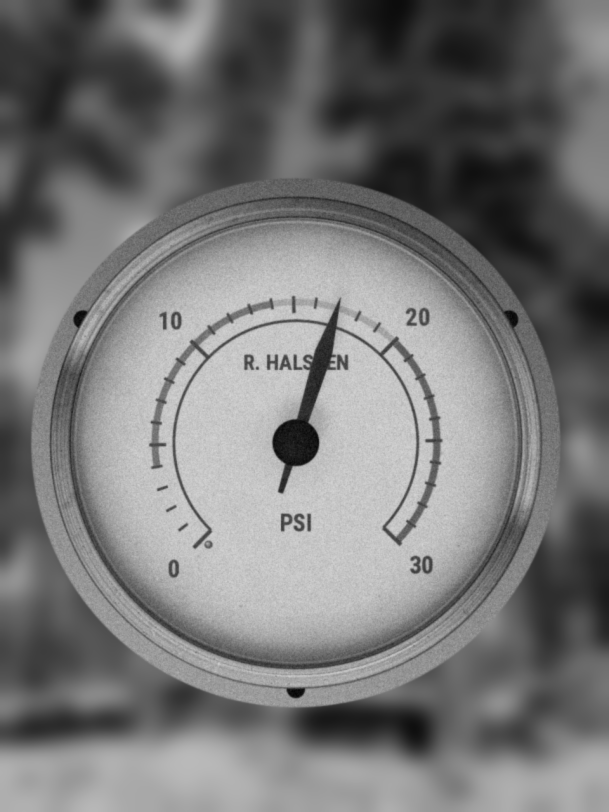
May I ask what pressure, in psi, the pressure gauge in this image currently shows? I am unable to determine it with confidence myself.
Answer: 17 psi
